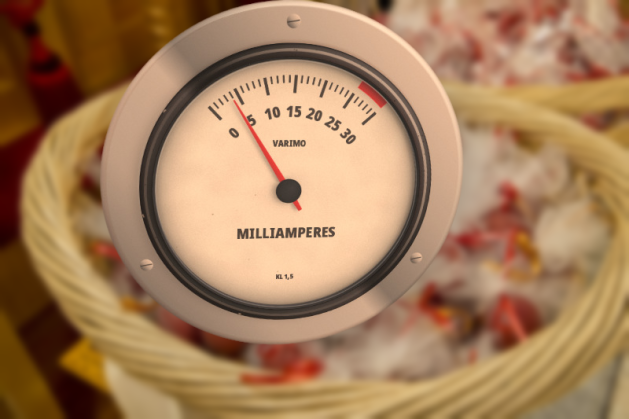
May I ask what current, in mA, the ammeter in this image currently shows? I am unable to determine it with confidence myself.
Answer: 4 mA
